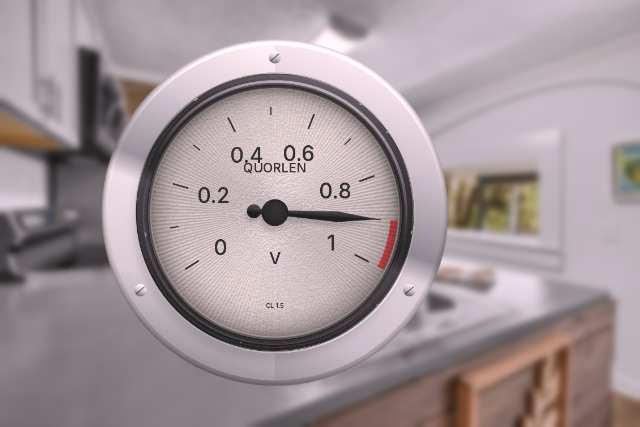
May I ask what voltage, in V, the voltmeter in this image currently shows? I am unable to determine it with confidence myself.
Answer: 0.9 V
